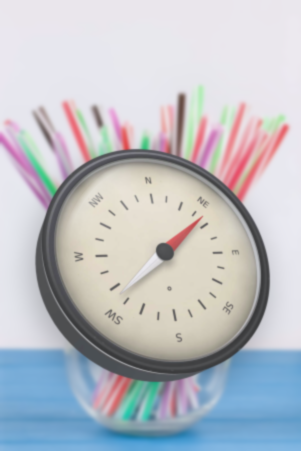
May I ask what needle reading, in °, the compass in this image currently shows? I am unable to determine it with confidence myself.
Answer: 52.5 °
